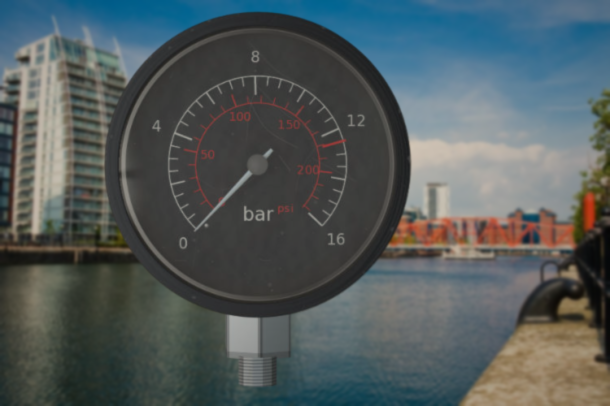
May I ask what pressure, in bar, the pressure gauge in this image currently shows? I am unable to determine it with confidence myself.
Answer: 0 bar
